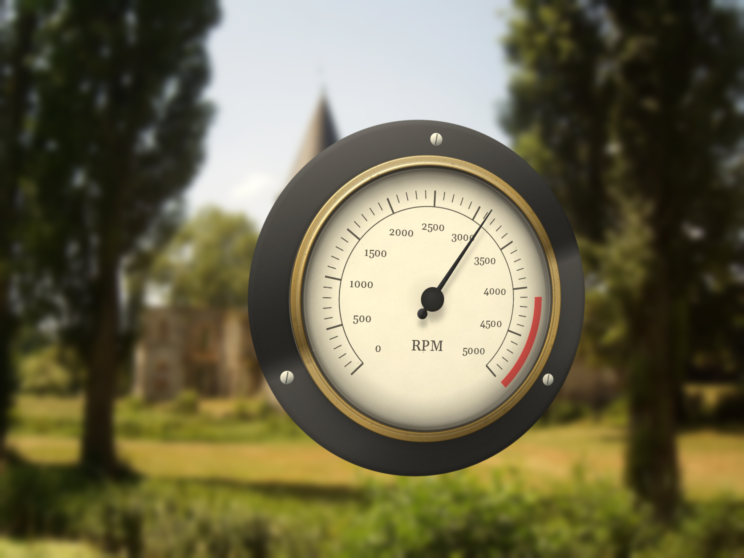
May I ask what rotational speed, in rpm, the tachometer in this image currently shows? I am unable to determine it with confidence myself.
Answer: 3100 rpm
